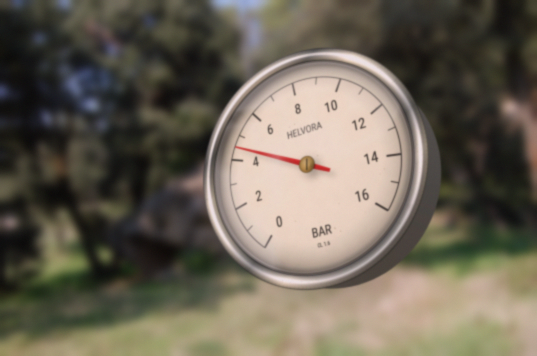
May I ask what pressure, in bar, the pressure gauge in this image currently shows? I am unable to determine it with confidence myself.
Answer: 4.5 bar
